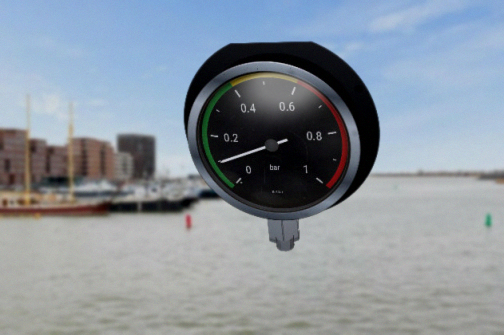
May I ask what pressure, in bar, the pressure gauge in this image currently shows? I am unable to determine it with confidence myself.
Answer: 0.1 bar
